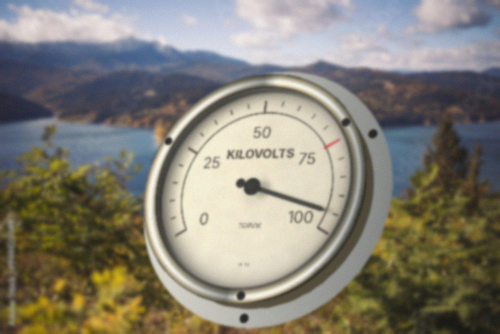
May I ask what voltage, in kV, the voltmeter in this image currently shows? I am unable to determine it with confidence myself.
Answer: 95 kV
